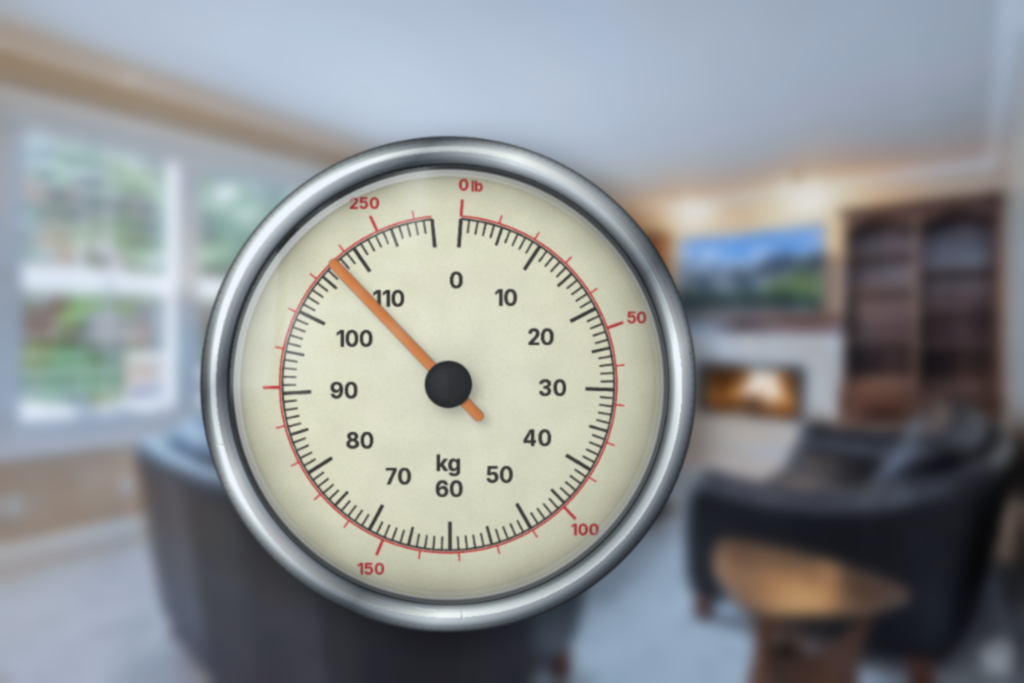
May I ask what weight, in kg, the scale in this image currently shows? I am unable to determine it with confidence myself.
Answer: 107 kg
